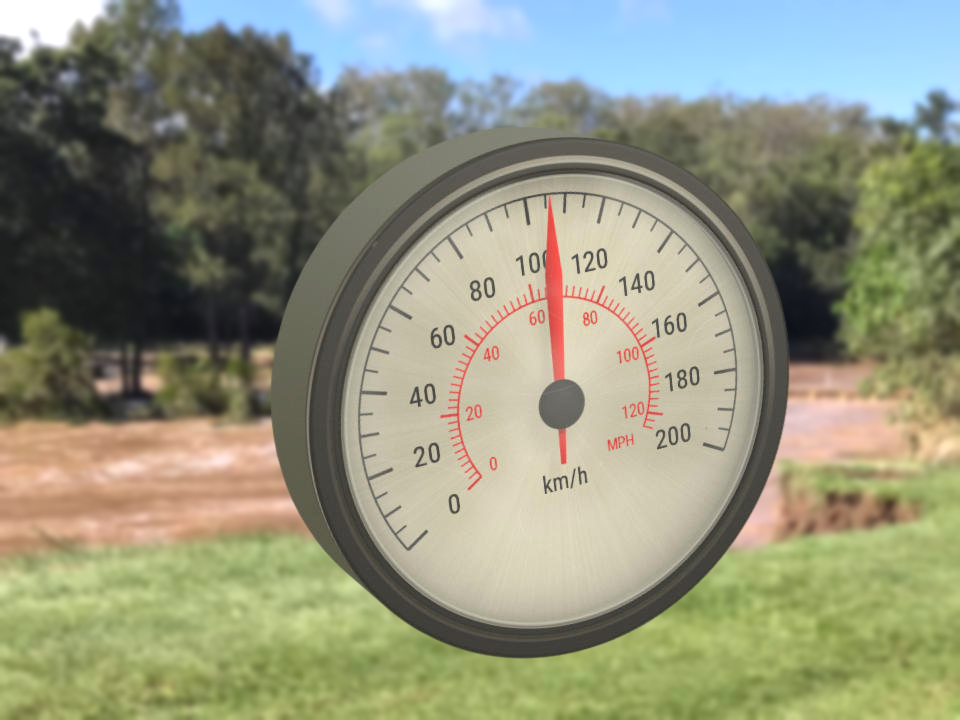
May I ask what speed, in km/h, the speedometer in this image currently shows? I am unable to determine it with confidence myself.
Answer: 105 km/h
